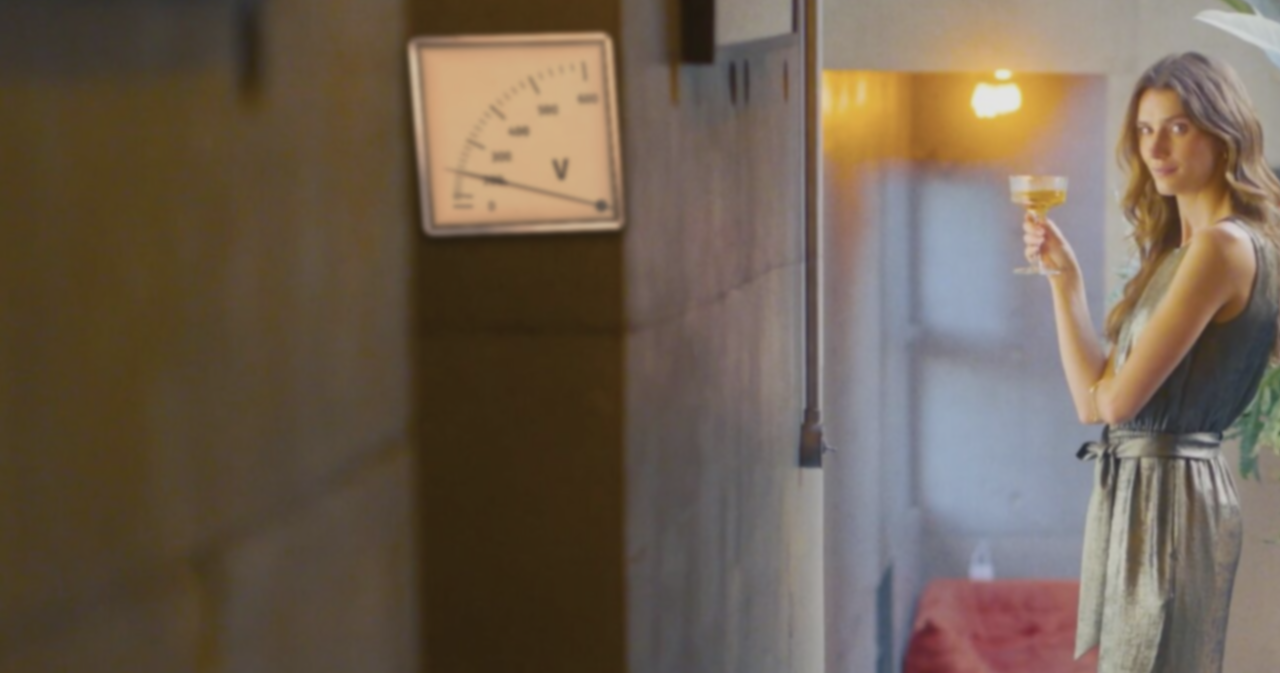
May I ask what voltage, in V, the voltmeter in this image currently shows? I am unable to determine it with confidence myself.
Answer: 200 V
